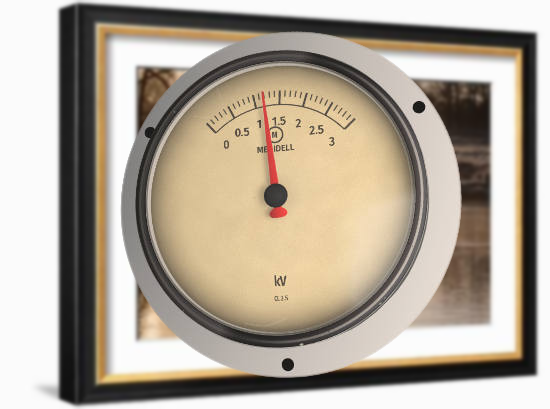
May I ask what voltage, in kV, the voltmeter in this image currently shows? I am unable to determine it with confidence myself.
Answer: 1.2 kV
